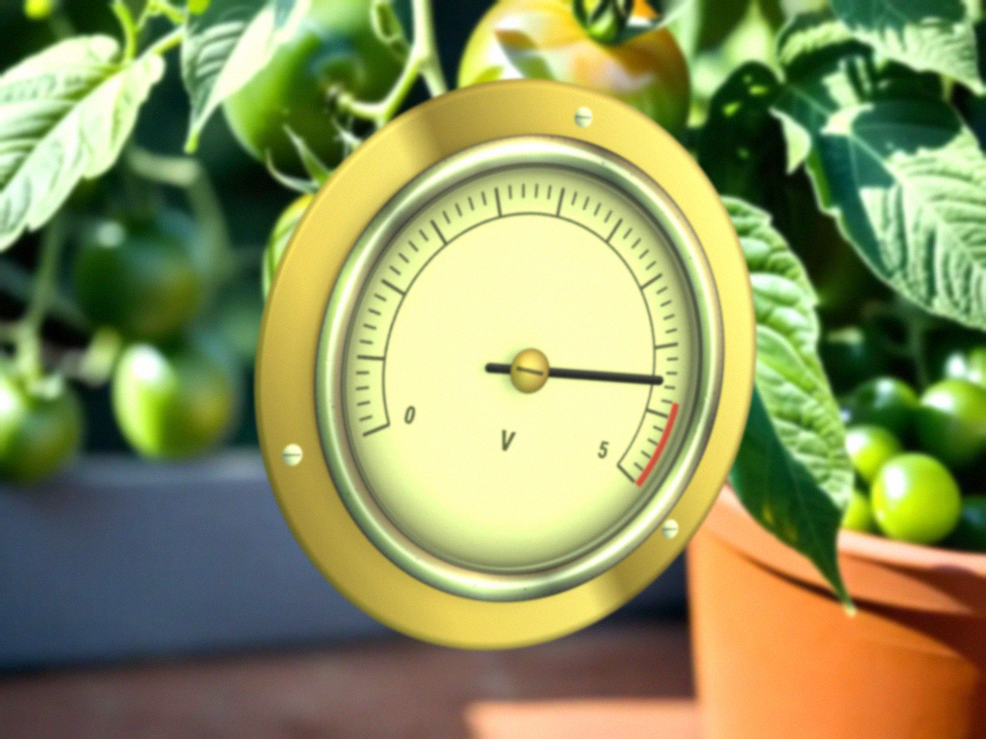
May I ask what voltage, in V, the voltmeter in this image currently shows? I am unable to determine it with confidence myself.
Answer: 4.25 V
